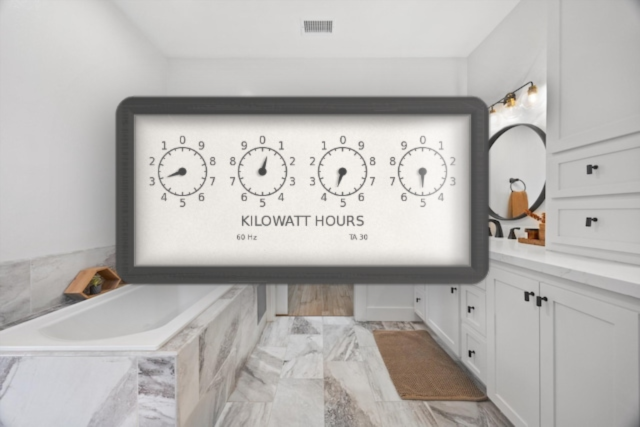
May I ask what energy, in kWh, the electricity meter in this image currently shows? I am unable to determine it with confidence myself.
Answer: 3045 kWh
